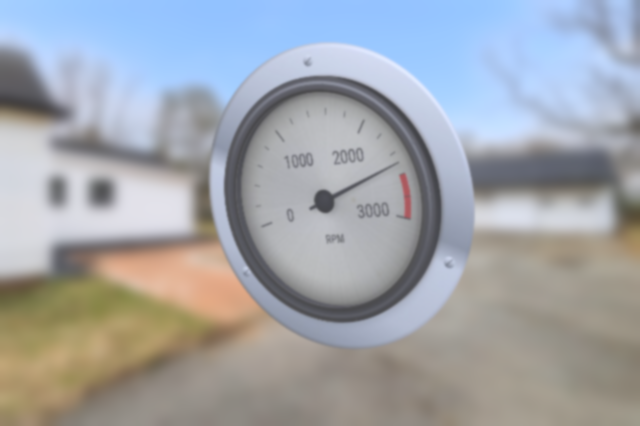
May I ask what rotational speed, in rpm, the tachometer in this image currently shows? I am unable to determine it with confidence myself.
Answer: 2500 rpm
